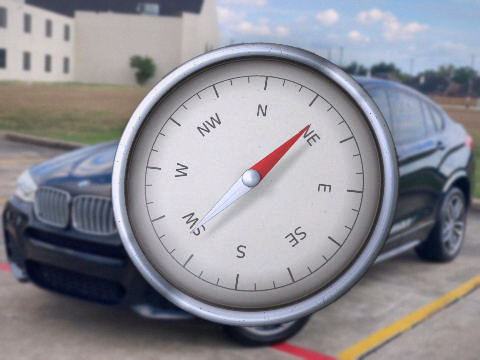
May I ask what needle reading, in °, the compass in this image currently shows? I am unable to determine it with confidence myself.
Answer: 40 °
